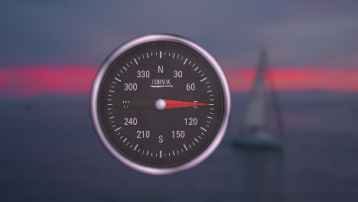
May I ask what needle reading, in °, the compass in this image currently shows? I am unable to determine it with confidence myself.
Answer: 90 °
